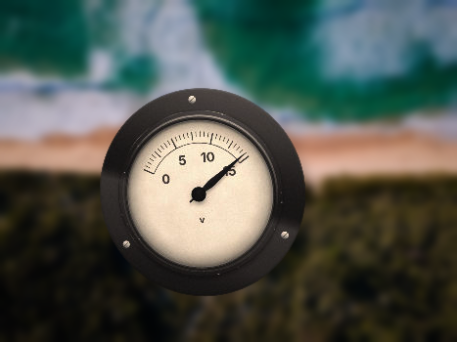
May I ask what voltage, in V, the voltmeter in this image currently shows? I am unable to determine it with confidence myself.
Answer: 14.5 V
